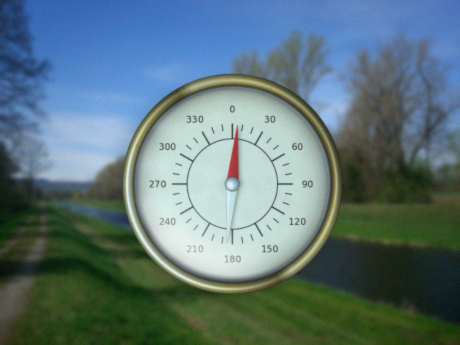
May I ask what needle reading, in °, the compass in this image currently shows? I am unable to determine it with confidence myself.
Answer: 5 °
